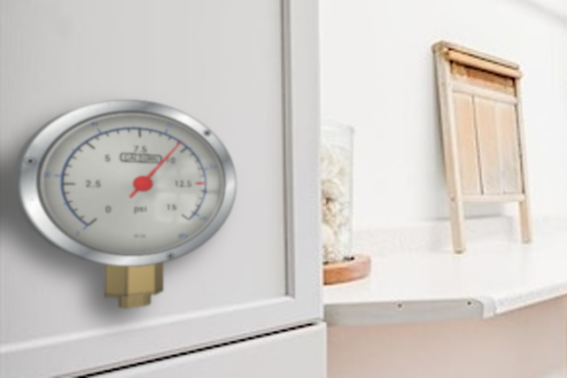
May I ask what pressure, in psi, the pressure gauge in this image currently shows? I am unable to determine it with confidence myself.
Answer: 9.5 psi
